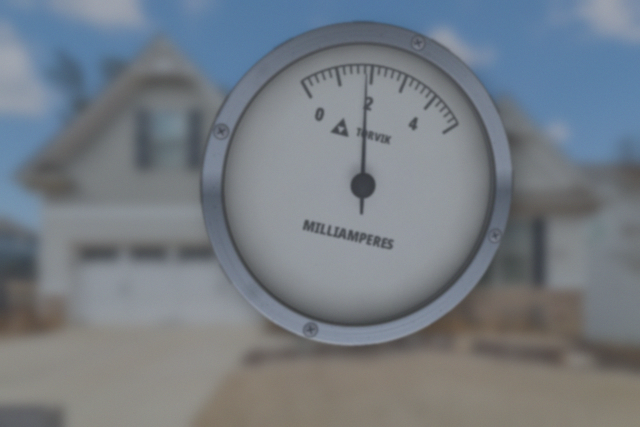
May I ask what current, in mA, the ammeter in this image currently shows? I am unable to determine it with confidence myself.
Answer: 1.8 mA
